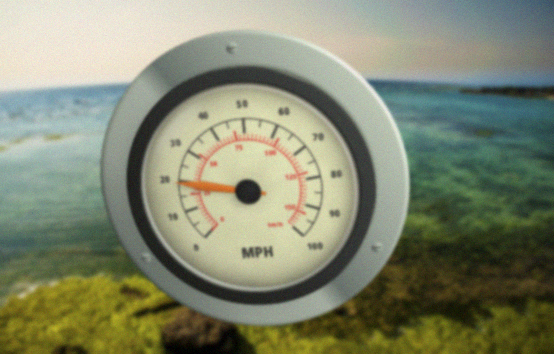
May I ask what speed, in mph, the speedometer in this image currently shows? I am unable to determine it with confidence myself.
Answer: 20 mph
